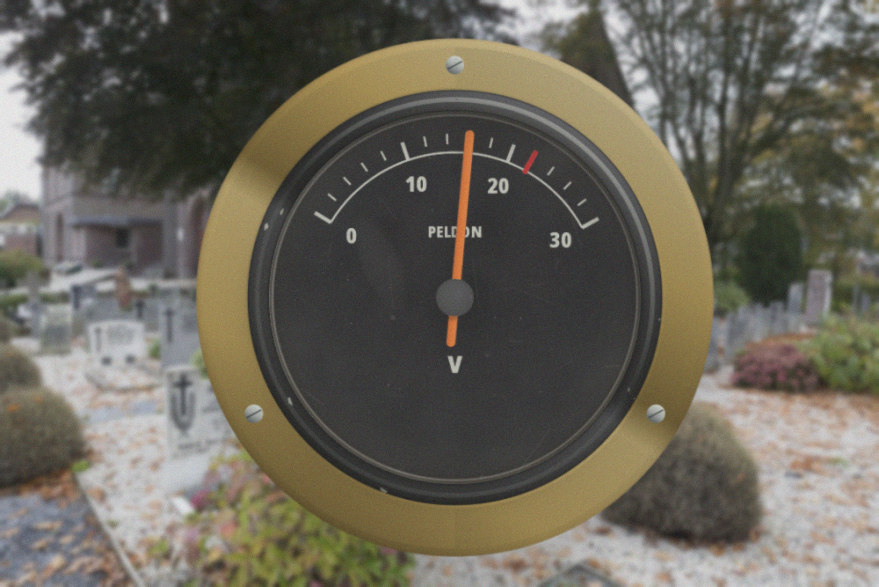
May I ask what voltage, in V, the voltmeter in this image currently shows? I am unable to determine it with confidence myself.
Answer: 16 V
